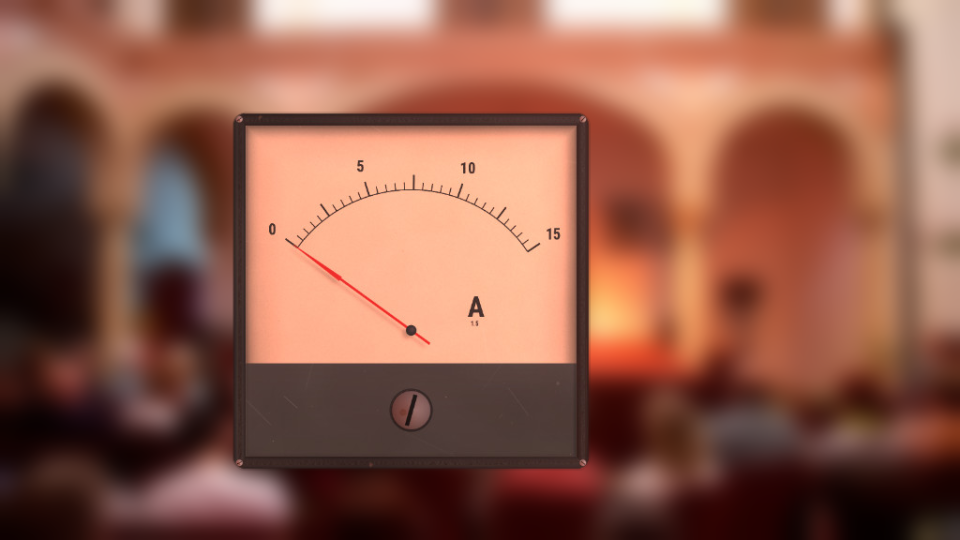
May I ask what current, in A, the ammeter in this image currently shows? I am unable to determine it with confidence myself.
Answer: 0 A
